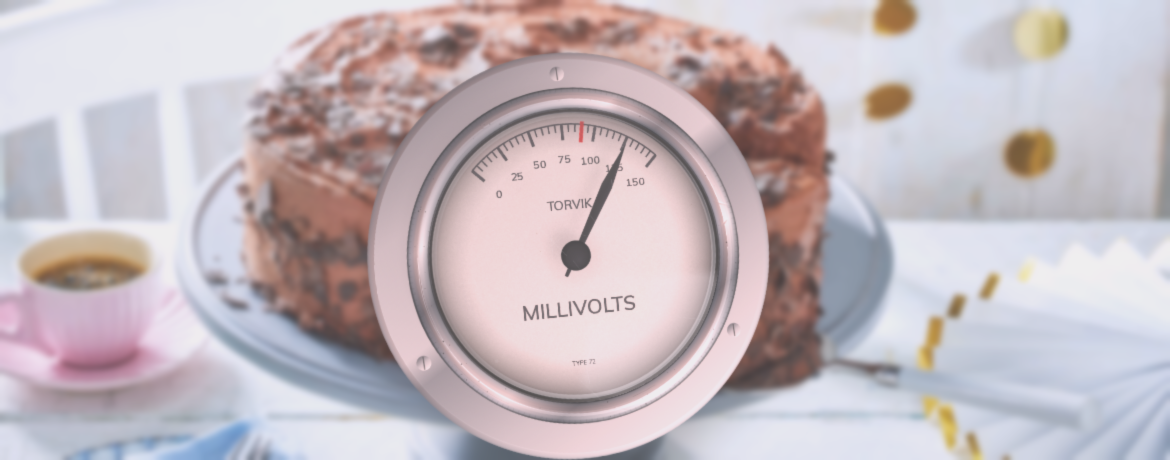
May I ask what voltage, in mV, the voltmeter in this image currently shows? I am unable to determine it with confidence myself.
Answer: 125 mV
